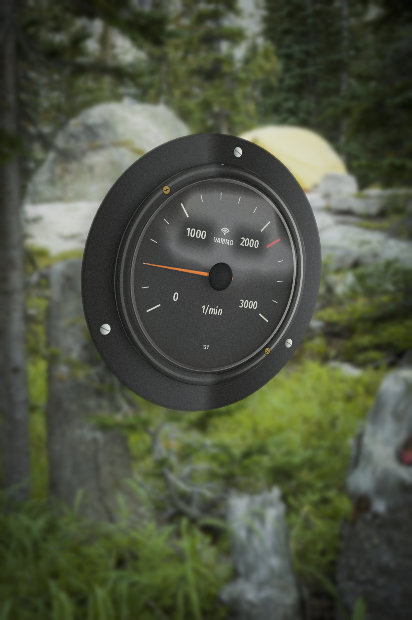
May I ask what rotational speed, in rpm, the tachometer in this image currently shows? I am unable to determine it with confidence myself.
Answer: 400 rpm
